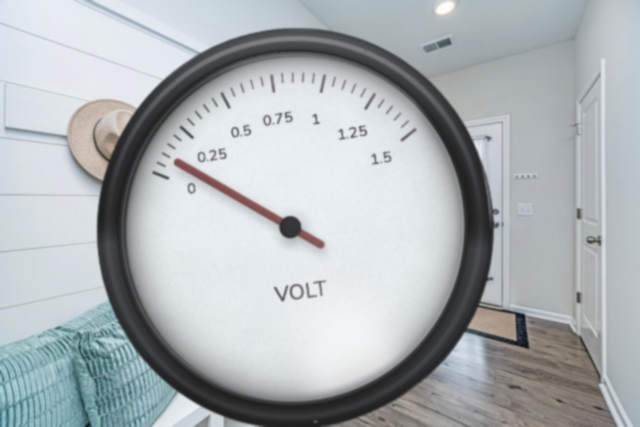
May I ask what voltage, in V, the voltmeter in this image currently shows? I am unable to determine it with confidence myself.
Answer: 0.1 V
